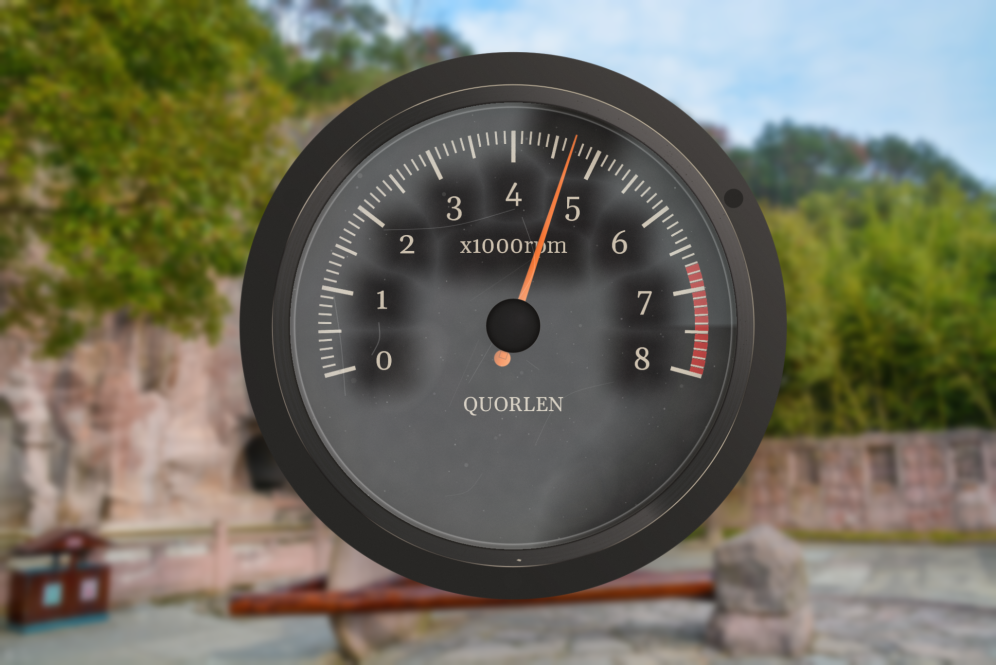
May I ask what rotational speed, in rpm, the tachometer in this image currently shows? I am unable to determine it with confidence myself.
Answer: 4700 rpm
